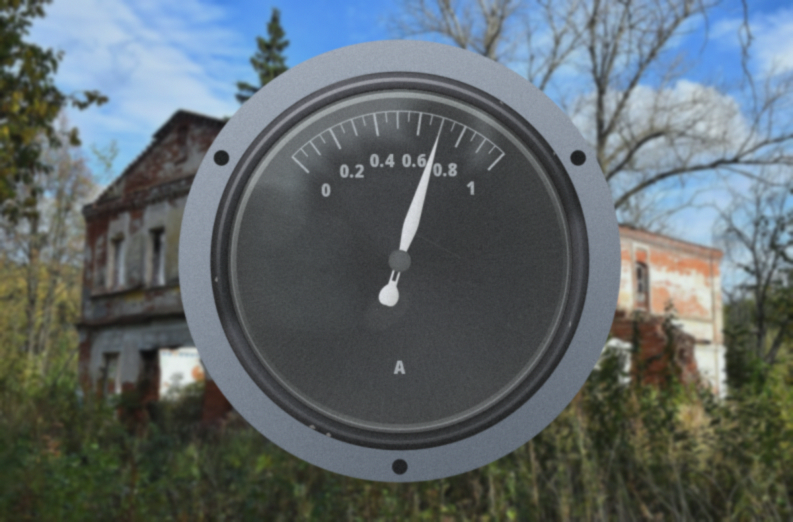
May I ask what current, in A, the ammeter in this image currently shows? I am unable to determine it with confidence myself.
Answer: 0.7 A
